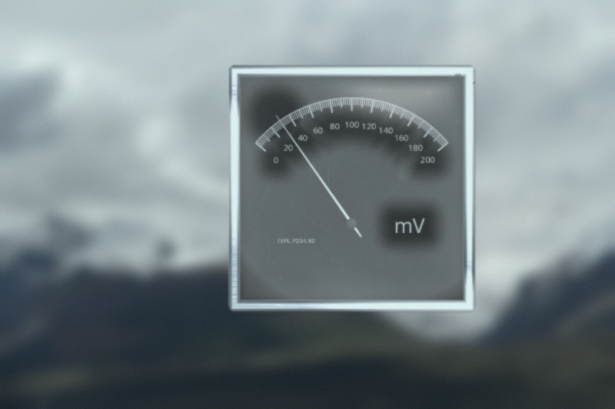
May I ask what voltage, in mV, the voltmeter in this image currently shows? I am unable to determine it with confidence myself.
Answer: 30 mV
